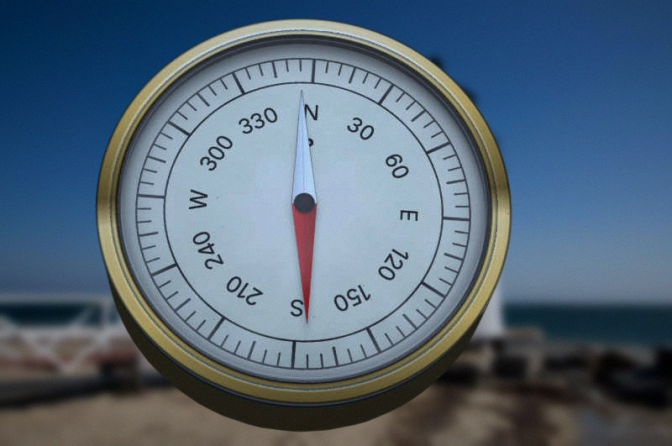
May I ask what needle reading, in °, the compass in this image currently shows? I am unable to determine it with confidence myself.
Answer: 175 °
